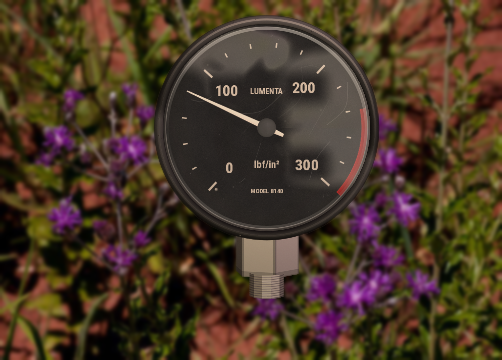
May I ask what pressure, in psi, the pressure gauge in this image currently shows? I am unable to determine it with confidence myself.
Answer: 80 psi
